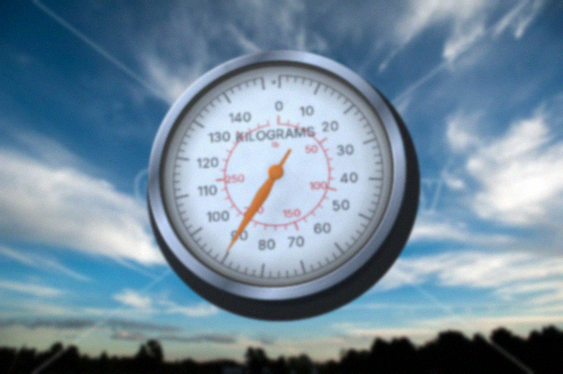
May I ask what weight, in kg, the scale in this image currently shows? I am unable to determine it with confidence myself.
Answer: 90 kg
